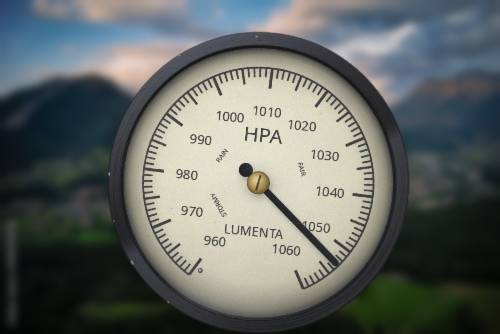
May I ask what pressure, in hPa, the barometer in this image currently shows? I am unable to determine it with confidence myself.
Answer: 1053 hPa
